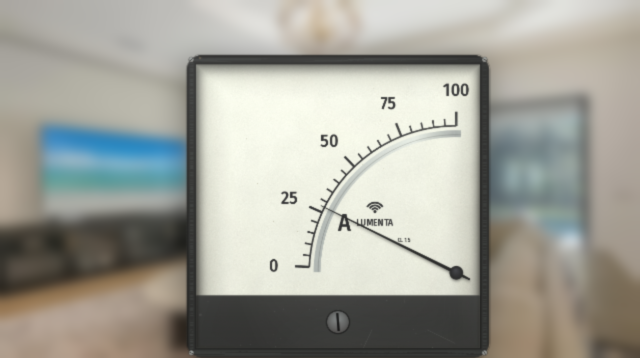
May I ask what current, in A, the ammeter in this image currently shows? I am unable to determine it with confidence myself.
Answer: 27.5 A
